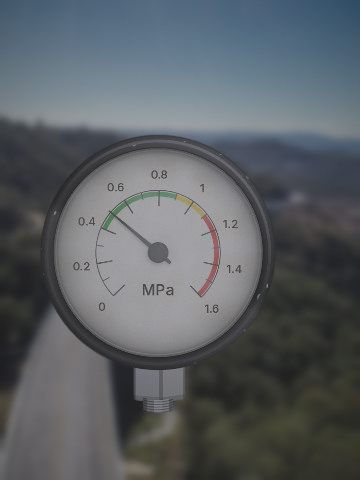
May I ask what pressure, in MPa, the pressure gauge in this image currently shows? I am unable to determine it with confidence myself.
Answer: 0.5 MPa
